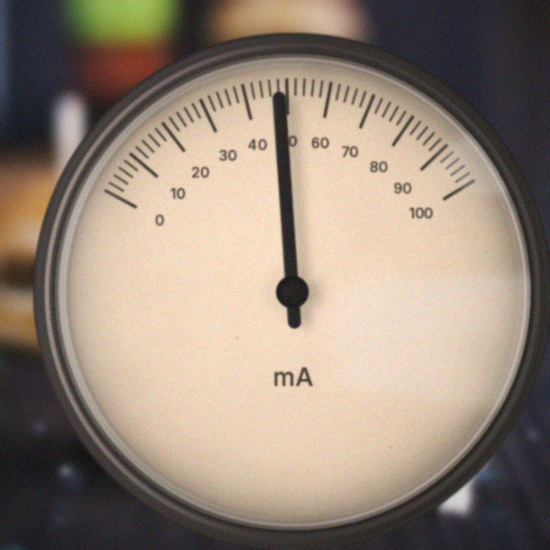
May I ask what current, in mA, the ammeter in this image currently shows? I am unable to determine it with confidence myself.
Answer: 48 mA
